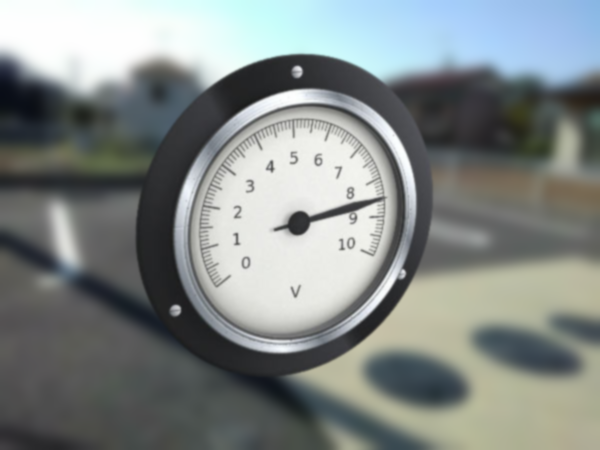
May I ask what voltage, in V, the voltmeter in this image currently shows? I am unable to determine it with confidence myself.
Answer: 8.5 V
